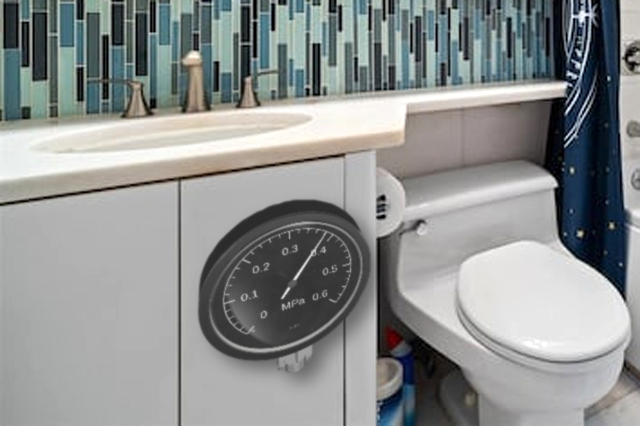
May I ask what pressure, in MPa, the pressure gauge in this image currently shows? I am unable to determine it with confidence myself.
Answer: 0.38 MPa
